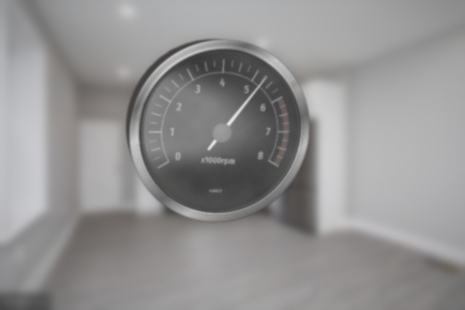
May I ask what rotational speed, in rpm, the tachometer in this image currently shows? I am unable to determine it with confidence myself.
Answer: 5250 rpm
